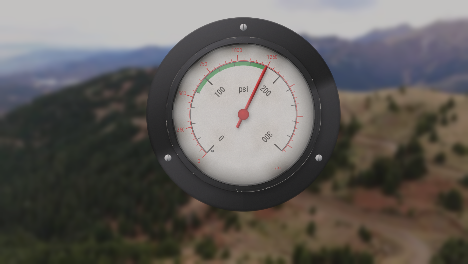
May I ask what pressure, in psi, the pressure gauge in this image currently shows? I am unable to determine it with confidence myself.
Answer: 180 psi
